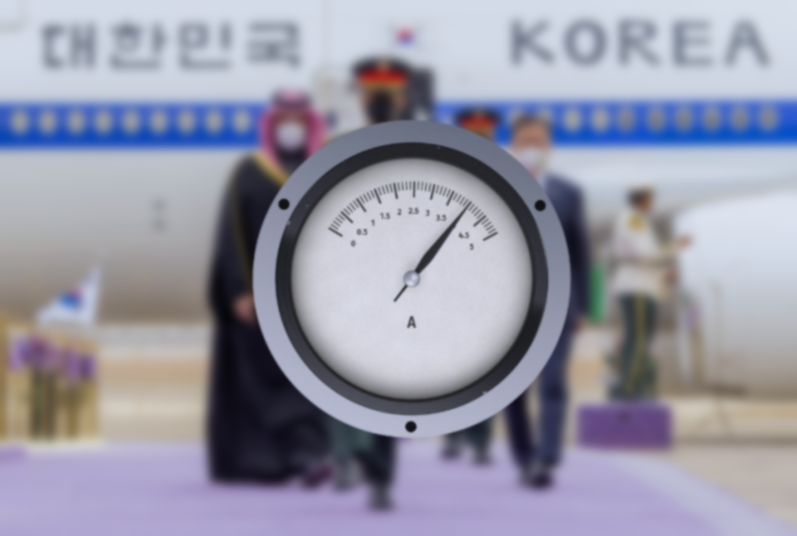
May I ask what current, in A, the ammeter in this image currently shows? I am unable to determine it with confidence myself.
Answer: 4 A
